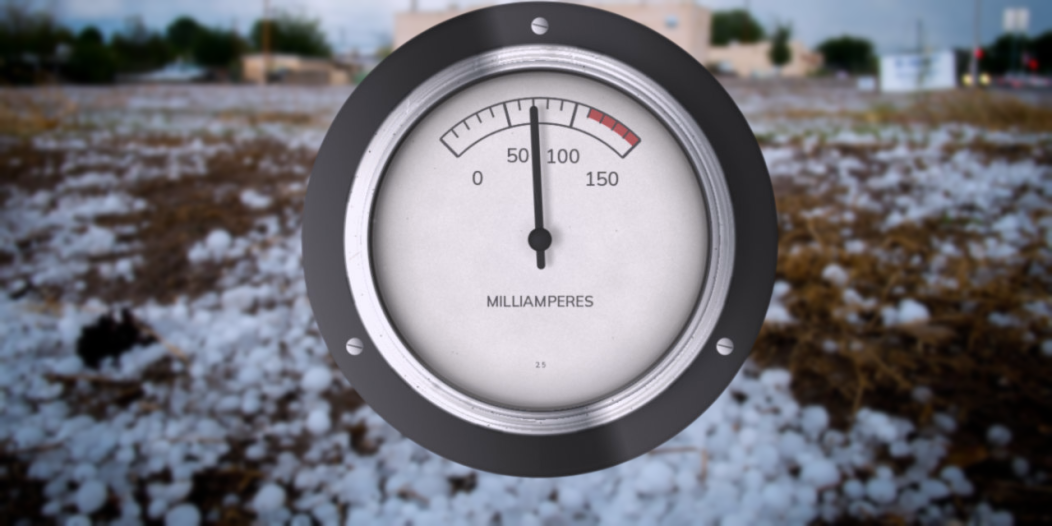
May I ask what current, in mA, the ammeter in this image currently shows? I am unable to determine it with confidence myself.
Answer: 70 mA
